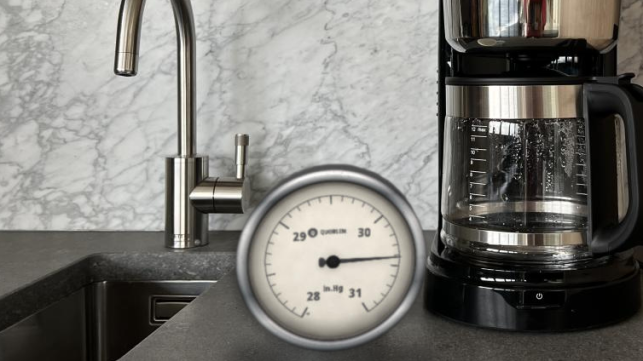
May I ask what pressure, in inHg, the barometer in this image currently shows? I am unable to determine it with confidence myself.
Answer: 30.4 inHg
